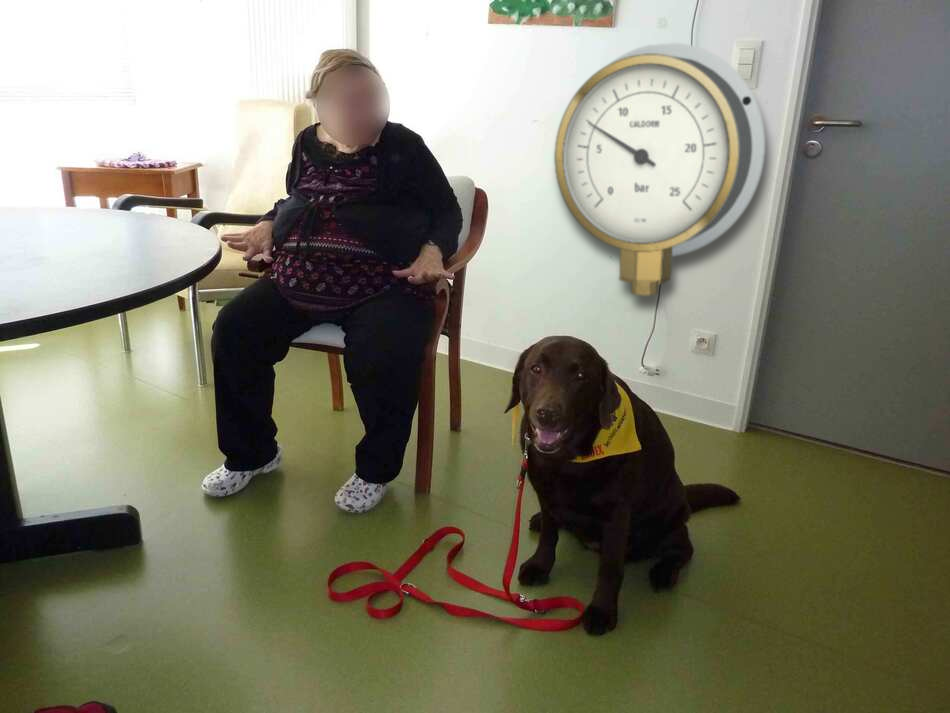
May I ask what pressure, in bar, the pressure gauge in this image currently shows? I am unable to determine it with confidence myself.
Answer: 7 bar
